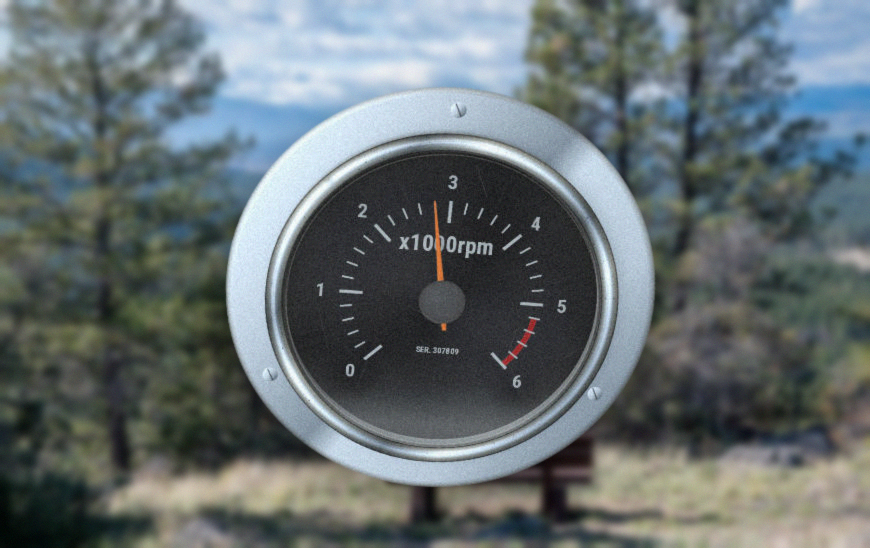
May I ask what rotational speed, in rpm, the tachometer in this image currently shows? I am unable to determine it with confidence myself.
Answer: 2800 rpm
